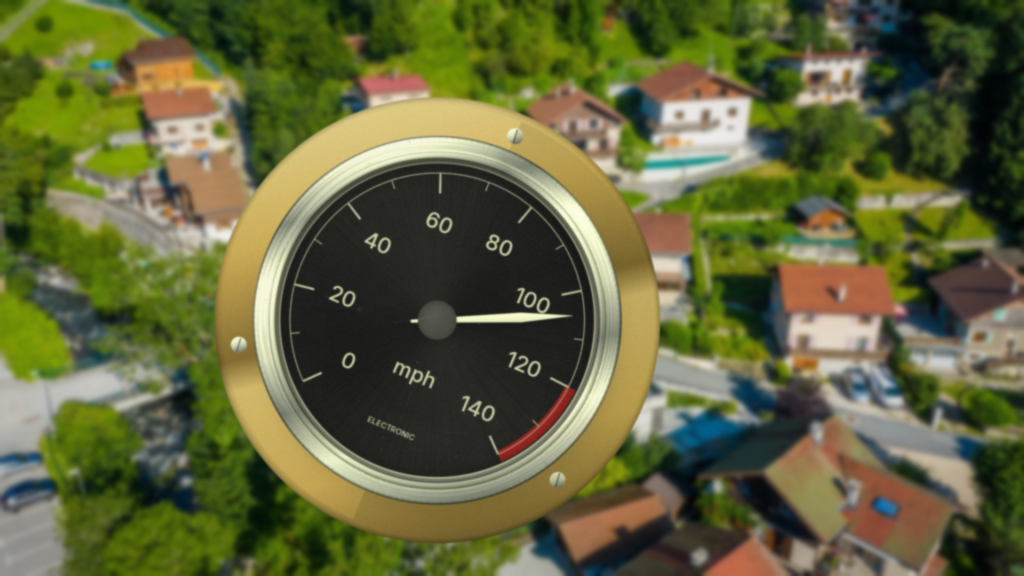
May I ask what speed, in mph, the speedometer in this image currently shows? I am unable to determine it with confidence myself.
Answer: 105 mph
